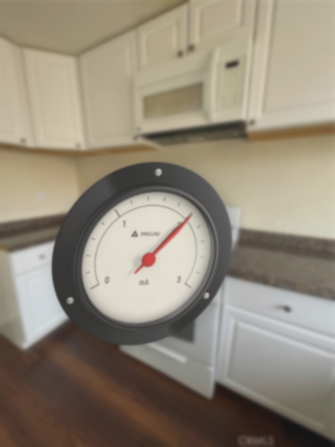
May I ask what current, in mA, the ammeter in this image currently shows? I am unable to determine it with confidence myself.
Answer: 2 mA
